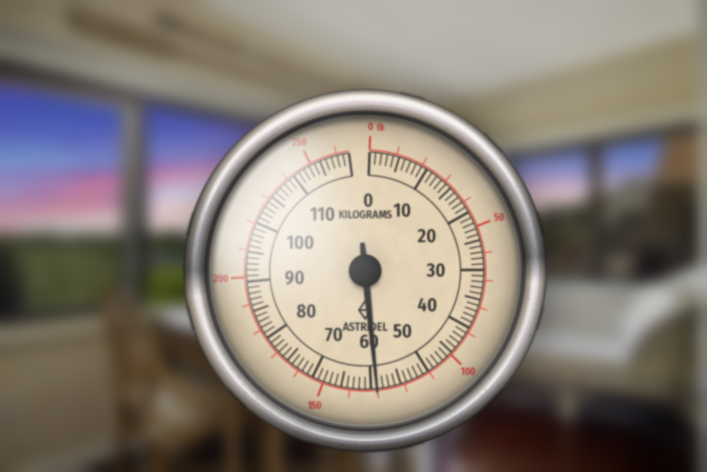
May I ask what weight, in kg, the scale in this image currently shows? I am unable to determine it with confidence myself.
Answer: 59 kg
